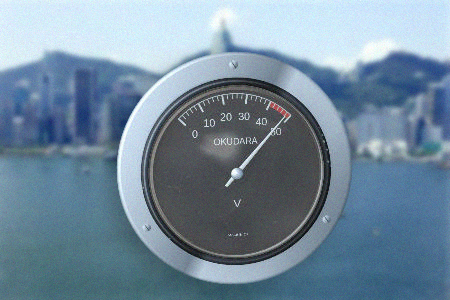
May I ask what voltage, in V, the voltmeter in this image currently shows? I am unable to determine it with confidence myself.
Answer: 48 V
